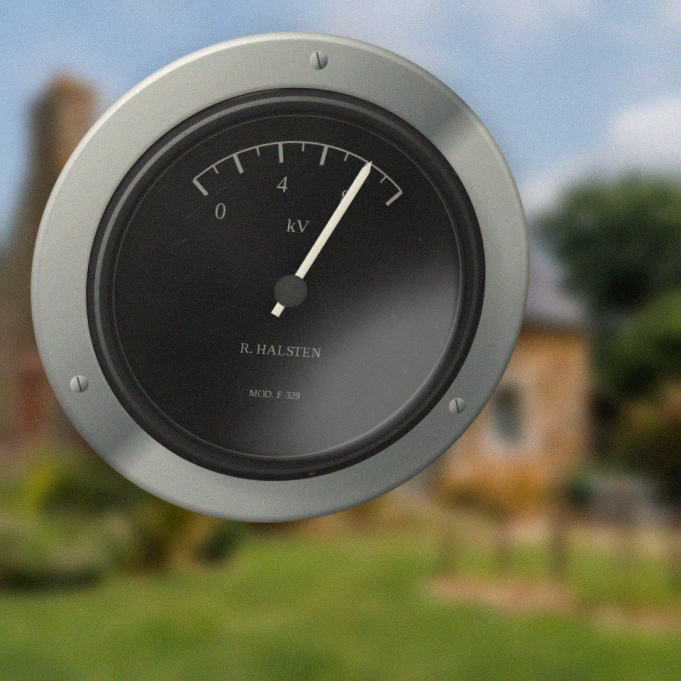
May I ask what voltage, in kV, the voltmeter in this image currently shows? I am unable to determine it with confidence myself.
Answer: 8 kV
